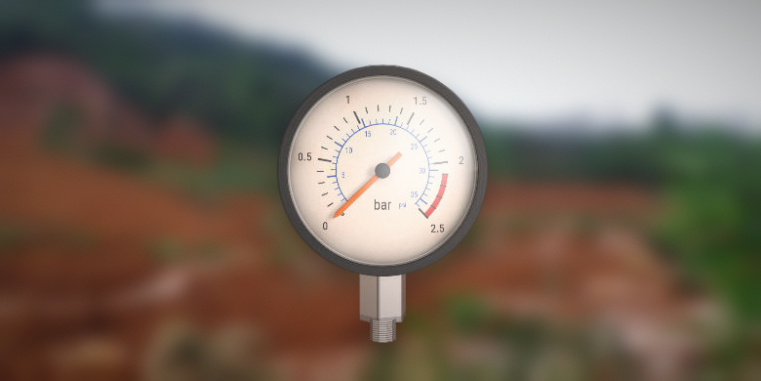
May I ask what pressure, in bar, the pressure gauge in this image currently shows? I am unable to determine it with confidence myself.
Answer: 0 bar
